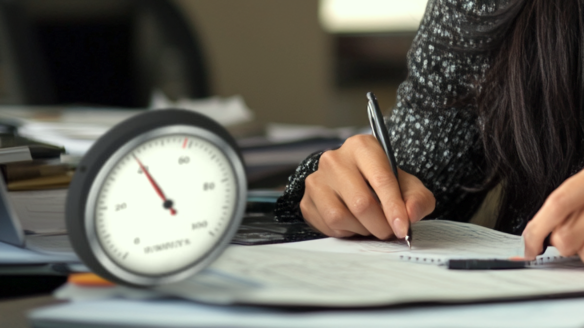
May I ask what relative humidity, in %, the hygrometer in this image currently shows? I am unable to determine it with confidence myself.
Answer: 40 %
